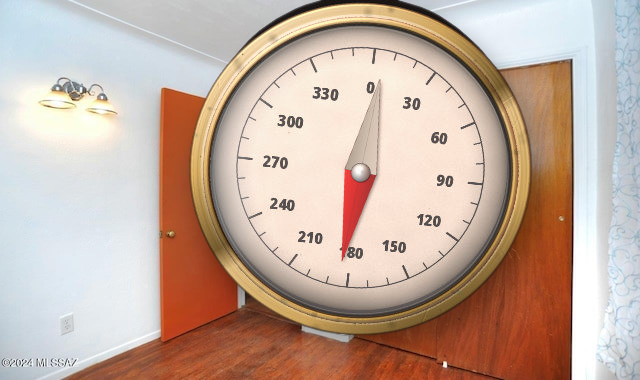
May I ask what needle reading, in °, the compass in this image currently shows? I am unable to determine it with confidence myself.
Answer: 185 °
